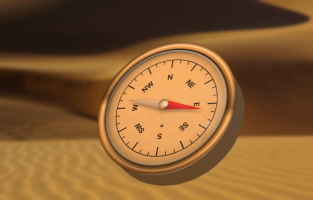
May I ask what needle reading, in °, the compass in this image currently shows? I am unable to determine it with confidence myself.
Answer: 100 °
